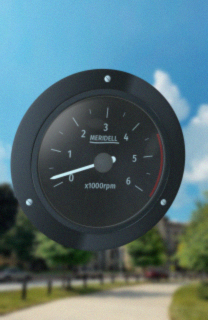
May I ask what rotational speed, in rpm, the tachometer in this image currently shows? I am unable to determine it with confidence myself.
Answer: 250 rpm
